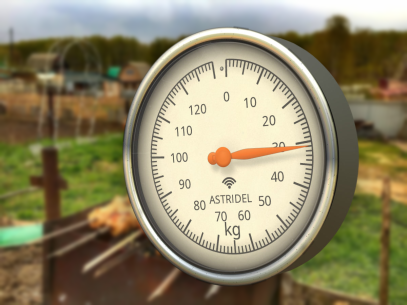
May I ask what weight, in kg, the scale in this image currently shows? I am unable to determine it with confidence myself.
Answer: 31 kg
